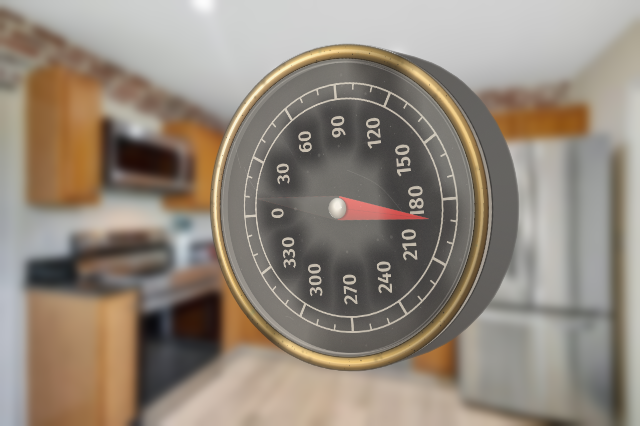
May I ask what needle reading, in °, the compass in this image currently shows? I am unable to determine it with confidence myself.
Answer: 190 °
